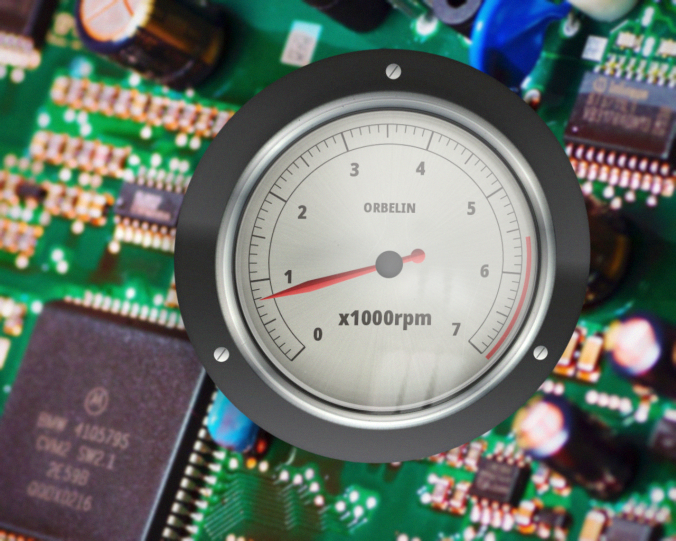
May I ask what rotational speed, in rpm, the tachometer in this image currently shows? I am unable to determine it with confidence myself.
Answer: 800 rpm
